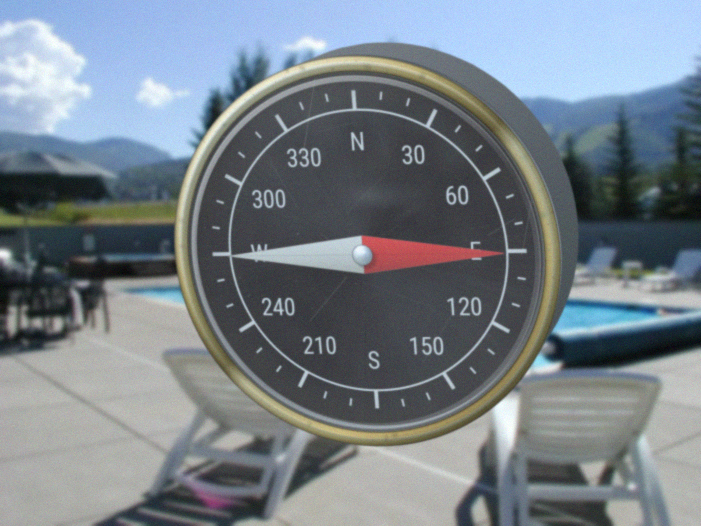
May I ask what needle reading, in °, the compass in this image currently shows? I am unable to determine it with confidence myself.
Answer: 90 °
